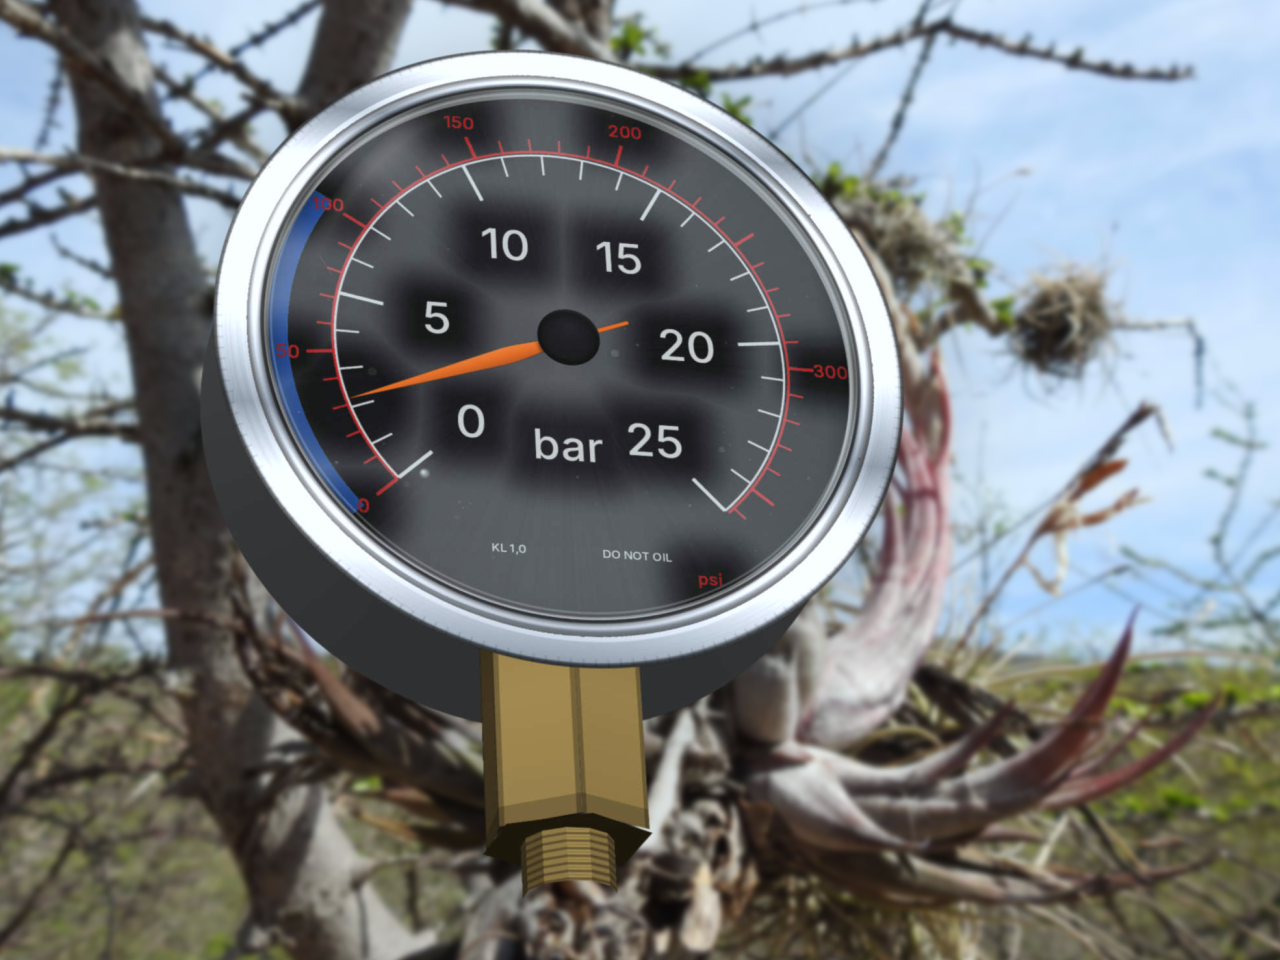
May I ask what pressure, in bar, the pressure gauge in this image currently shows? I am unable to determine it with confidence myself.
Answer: 2 bar
